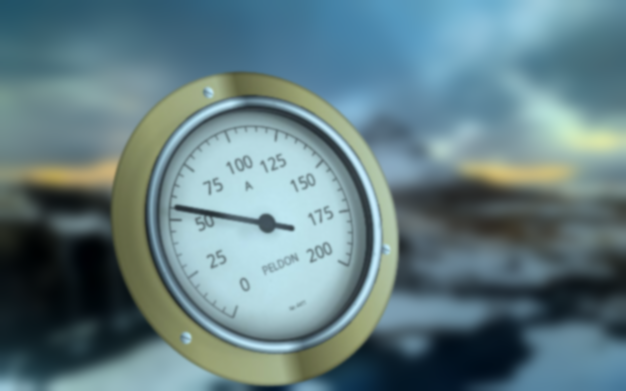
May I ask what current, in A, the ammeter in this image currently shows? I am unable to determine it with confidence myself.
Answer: 55 A
